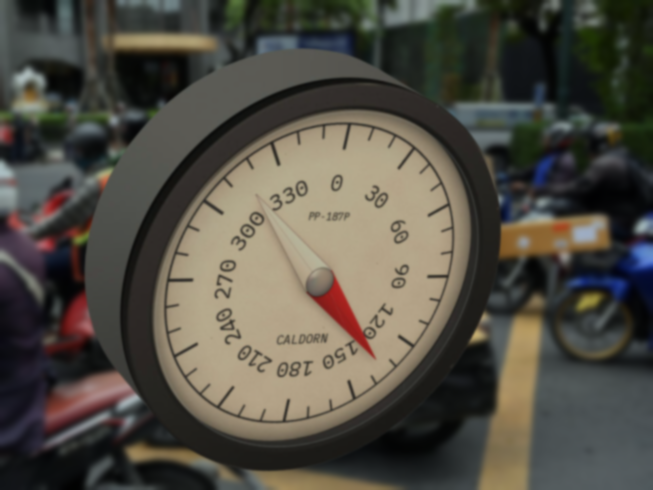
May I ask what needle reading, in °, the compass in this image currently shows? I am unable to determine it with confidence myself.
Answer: 135 °
